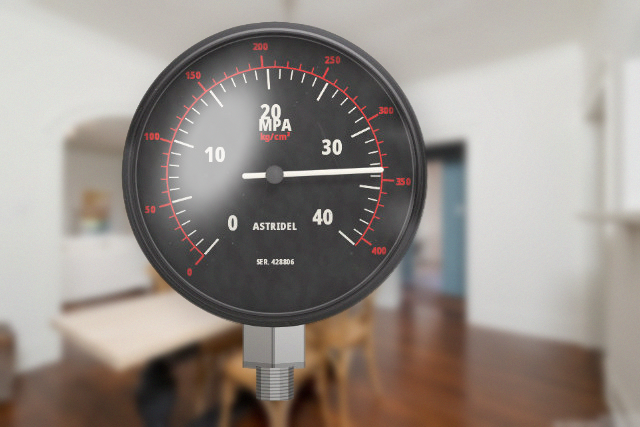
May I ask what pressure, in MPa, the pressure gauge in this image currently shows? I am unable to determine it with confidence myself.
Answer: 33.5 MPa
